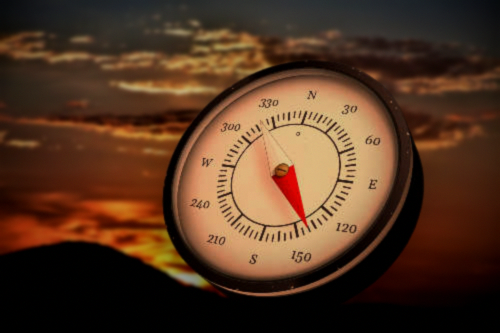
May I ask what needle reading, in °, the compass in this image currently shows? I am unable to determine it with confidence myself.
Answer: 140 °
